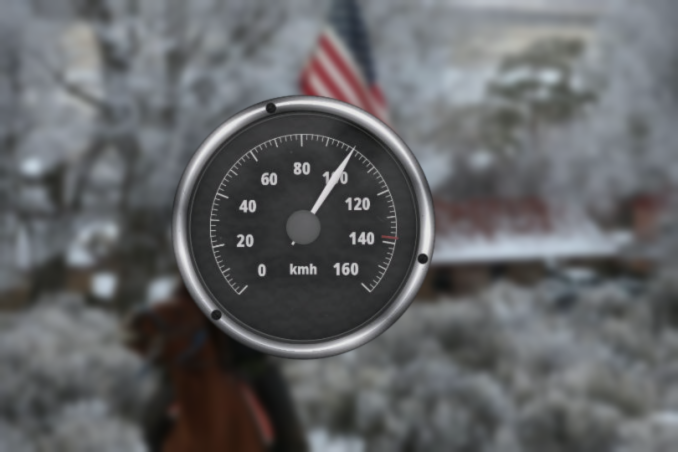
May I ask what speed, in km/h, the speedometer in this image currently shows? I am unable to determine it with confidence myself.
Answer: 100 km/h
